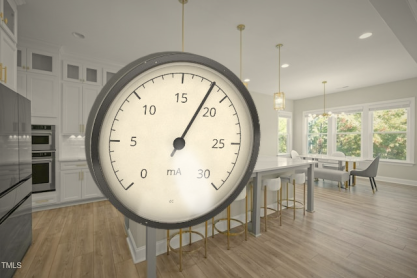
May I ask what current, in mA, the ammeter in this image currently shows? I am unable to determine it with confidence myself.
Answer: 18 mA
